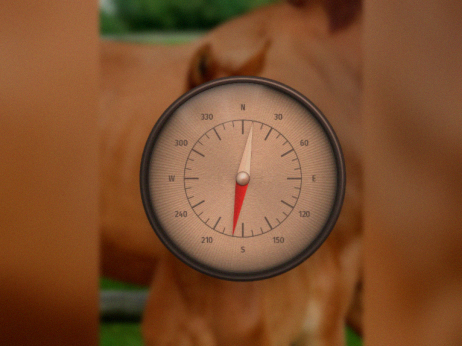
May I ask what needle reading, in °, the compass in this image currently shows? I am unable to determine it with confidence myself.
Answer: 190 °
